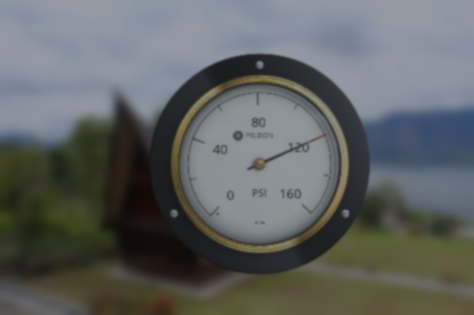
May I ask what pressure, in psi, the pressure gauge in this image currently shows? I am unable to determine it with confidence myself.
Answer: 120 psi
